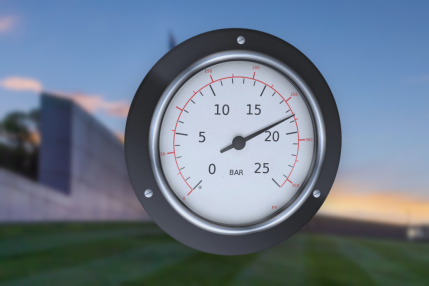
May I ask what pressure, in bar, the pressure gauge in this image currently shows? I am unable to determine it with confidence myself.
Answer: 18.5 bar
